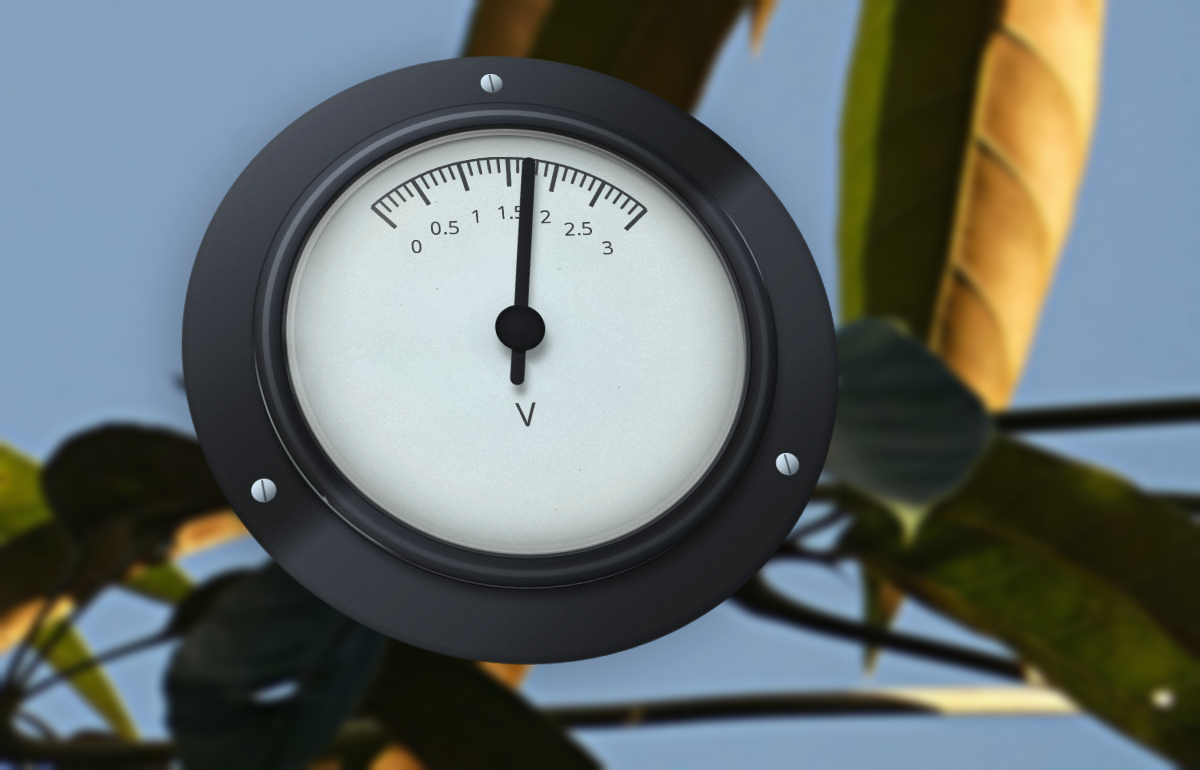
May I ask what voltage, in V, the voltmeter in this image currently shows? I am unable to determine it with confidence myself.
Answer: 1.7 V
